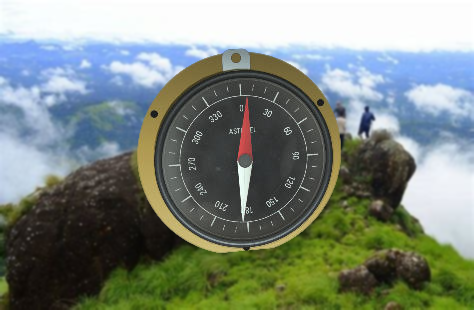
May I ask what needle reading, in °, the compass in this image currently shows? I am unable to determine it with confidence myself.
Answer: 5 °
